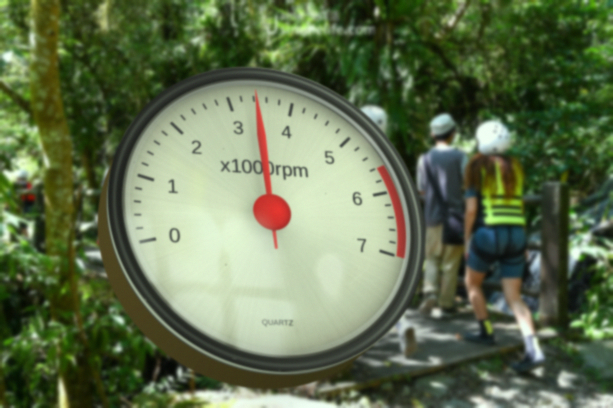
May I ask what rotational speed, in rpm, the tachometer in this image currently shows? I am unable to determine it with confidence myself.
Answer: 3400 rpm
